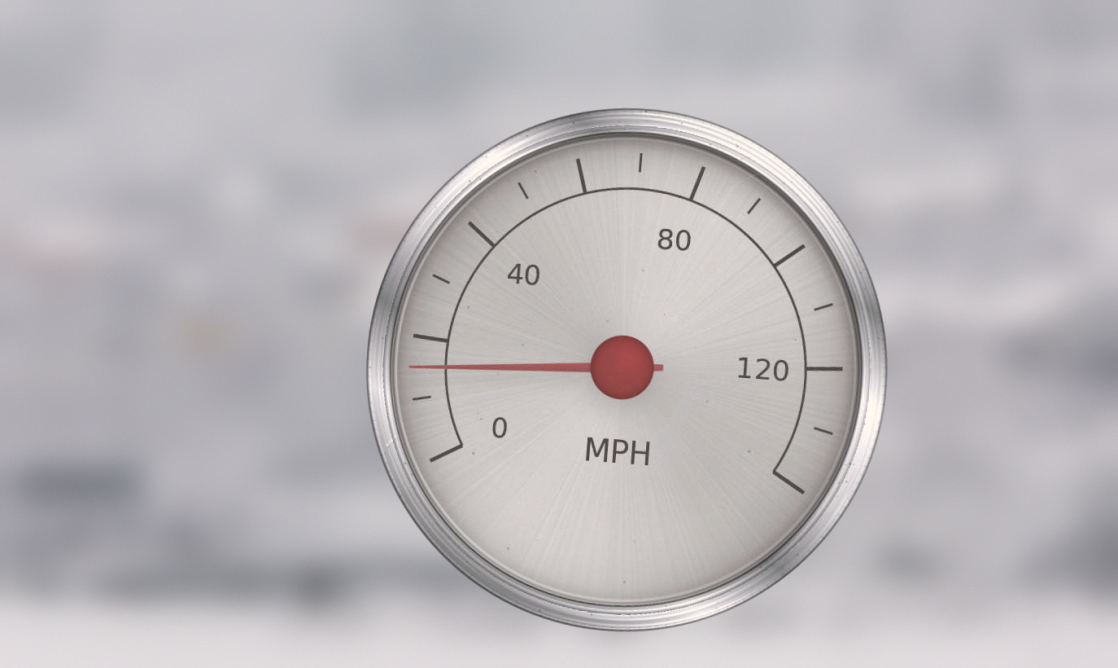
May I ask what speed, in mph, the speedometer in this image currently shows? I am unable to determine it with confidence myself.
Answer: 15 mph
